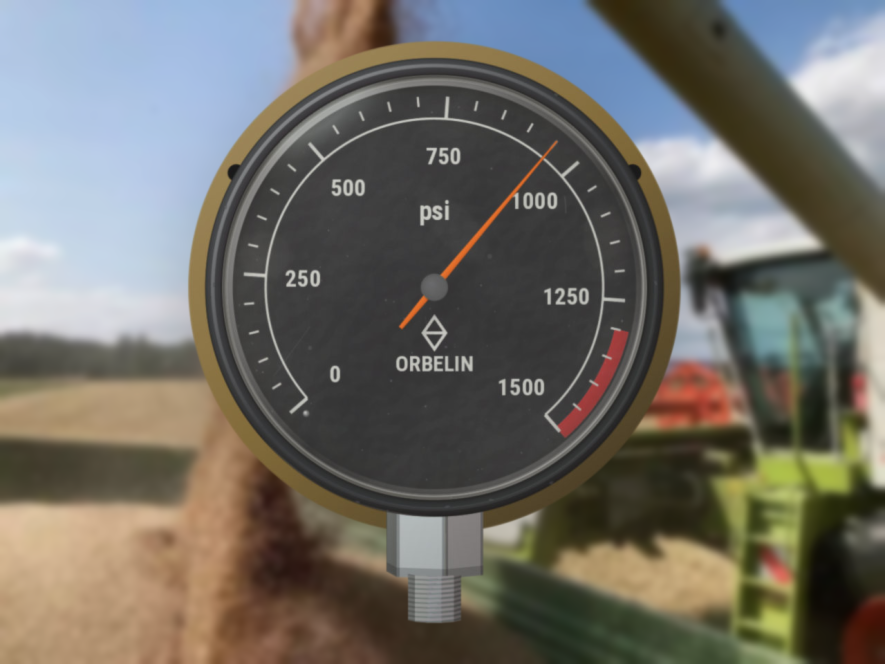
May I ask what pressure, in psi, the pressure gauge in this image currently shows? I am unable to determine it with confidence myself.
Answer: 950 psi
